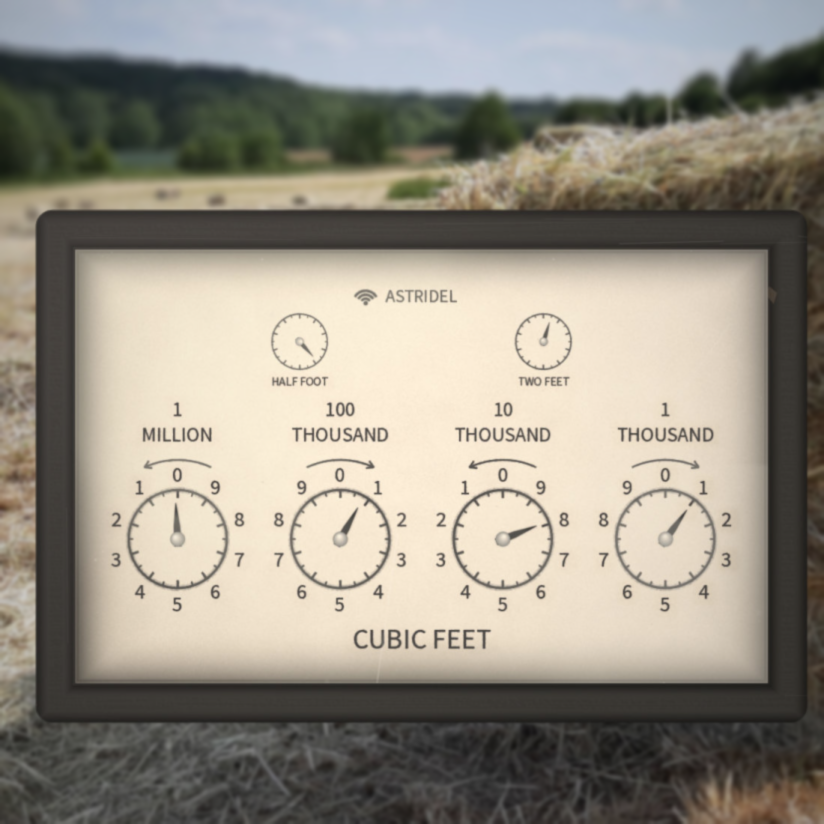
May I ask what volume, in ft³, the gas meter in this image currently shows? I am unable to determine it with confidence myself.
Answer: 8100 ft³
